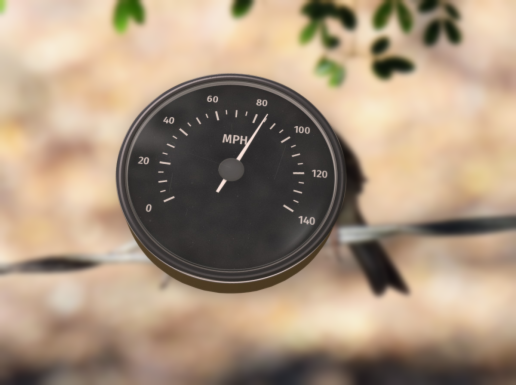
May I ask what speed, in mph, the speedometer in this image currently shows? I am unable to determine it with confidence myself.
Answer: 85 mph
